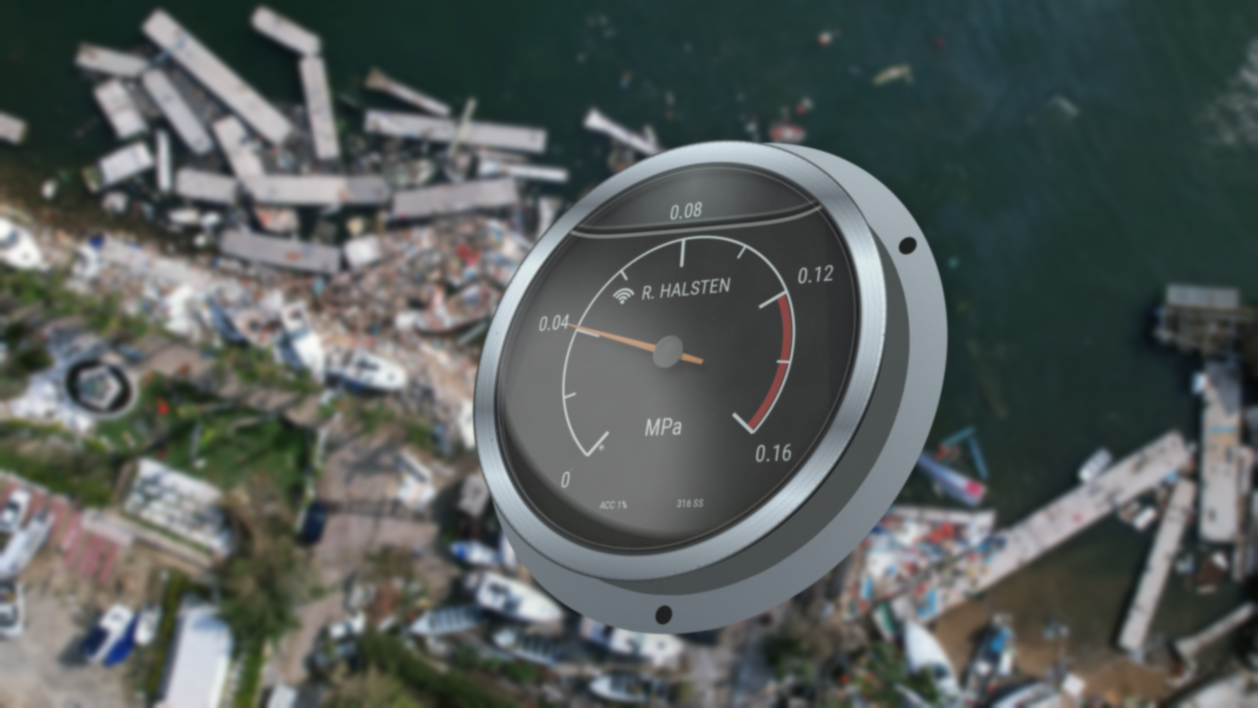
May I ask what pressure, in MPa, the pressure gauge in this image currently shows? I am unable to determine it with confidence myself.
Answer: 0.04 MPa
